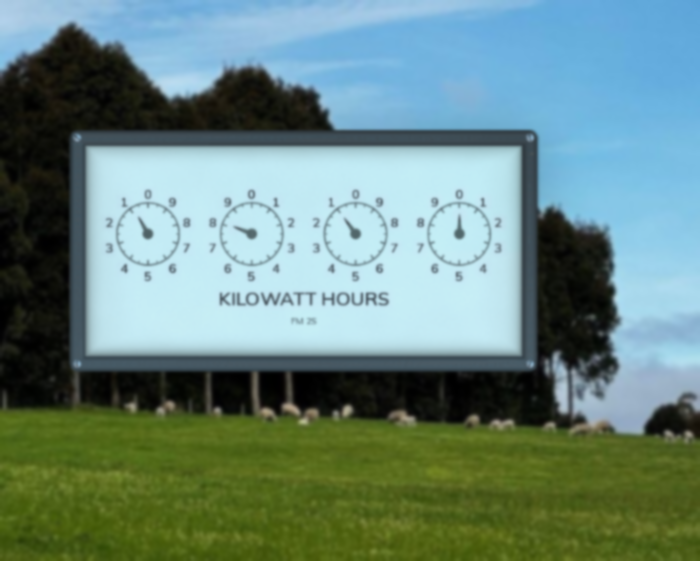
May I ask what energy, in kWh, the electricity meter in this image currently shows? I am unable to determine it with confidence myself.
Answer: 810 kWh
